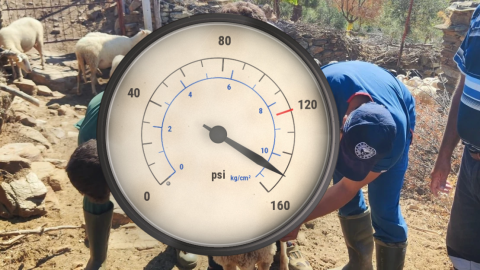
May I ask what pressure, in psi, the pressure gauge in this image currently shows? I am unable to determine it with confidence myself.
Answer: 150 psi
